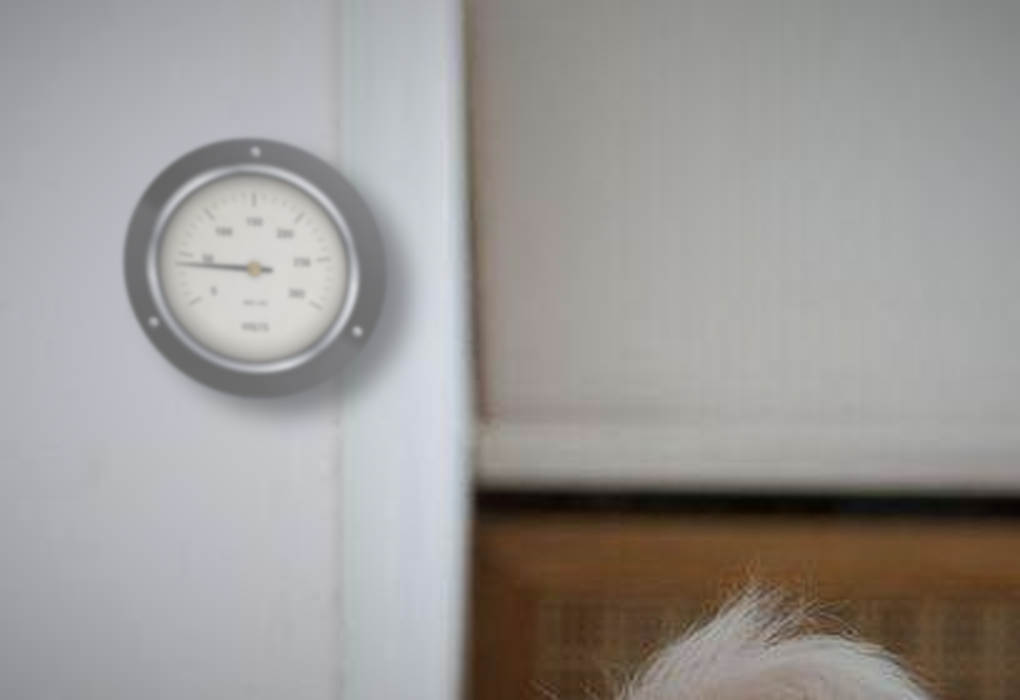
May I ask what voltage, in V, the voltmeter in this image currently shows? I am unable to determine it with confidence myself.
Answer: 40 V
